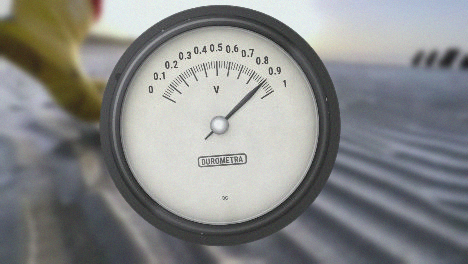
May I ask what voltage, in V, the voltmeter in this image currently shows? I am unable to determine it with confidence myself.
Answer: 0.9 V
